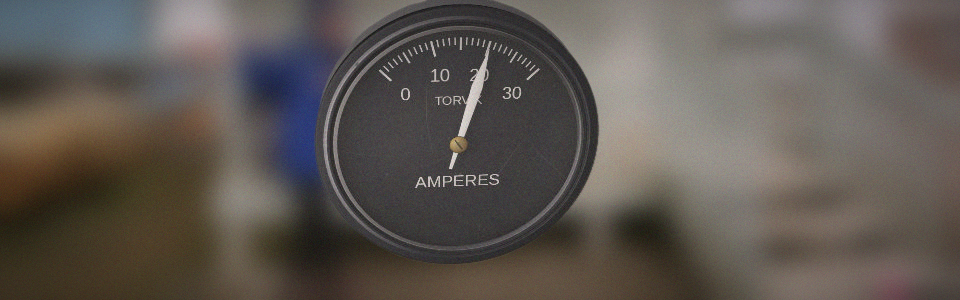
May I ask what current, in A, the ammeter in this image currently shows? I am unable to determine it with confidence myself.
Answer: 20 A
